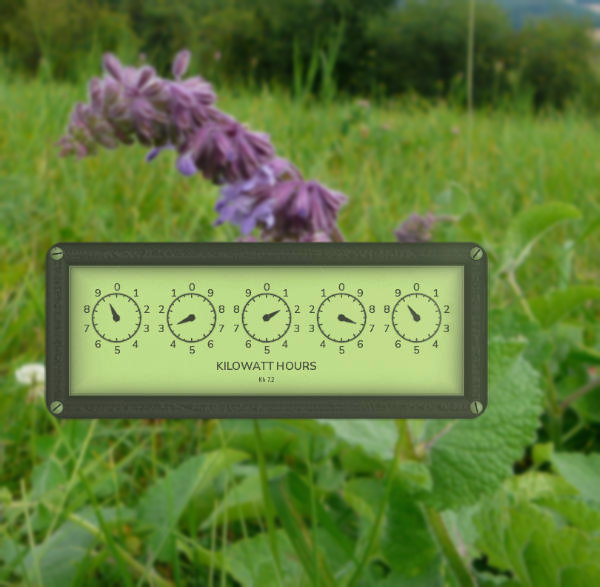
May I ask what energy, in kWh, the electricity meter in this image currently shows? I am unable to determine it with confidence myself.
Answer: 93169 kWh
